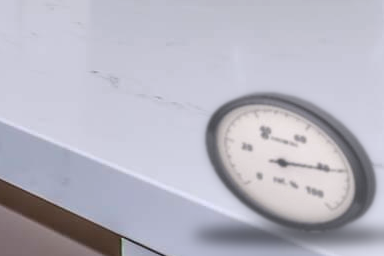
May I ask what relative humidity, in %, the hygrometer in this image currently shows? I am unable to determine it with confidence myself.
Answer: 80 %
